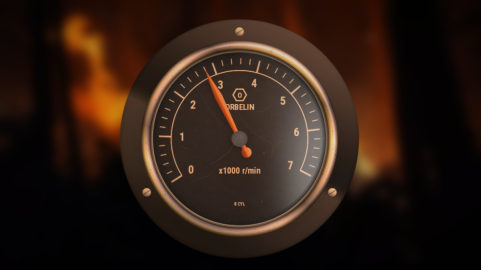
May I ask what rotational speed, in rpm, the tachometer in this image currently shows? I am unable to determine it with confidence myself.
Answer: 2800 rpm
